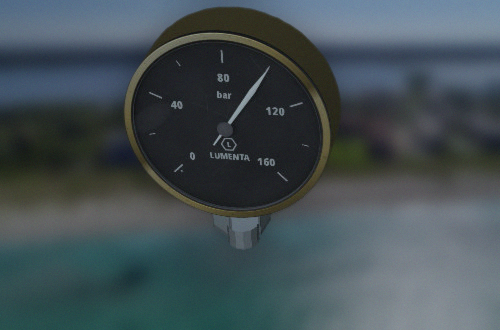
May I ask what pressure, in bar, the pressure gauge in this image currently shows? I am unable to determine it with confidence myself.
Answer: 100 bar
